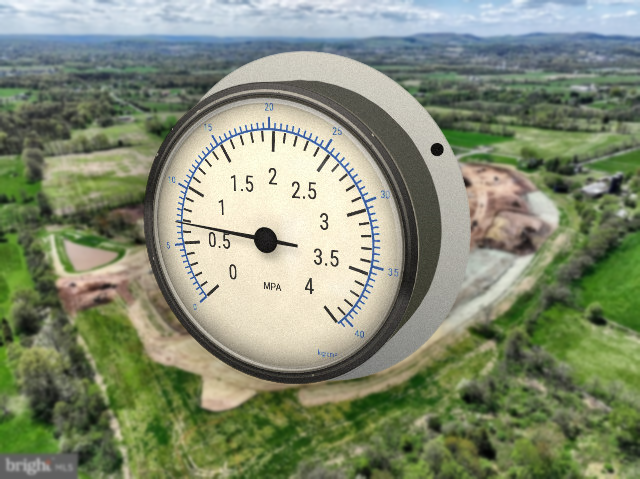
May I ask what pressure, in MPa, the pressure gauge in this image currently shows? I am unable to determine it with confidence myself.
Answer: 0.7 MPa
